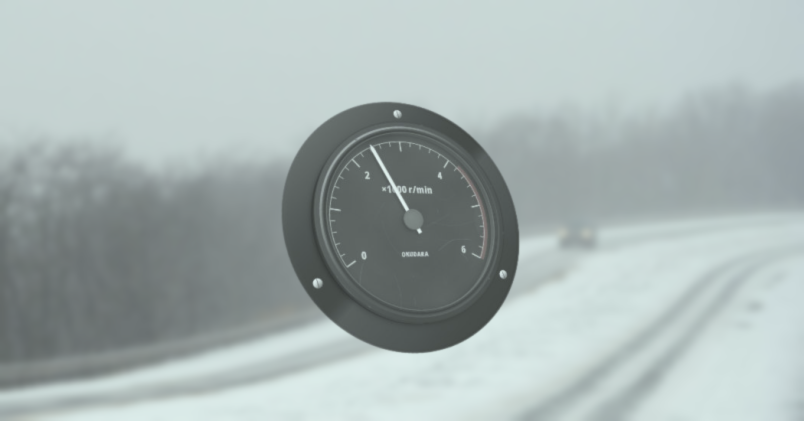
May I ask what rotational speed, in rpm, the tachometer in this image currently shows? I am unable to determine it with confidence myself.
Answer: 2400 rpm
